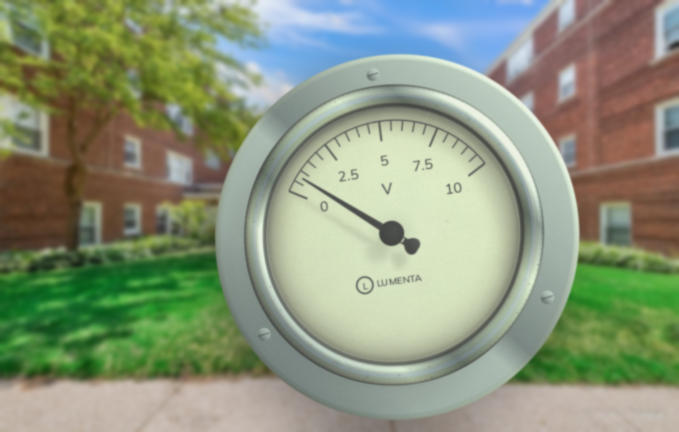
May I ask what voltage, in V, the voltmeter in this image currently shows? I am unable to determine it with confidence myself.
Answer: 0.75 V
